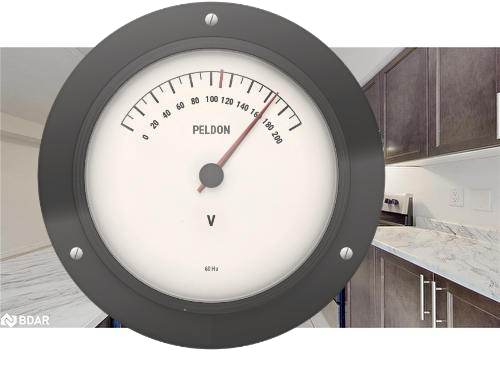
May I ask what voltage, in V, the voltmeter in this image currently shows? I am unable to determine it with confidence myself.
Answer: 165 V
